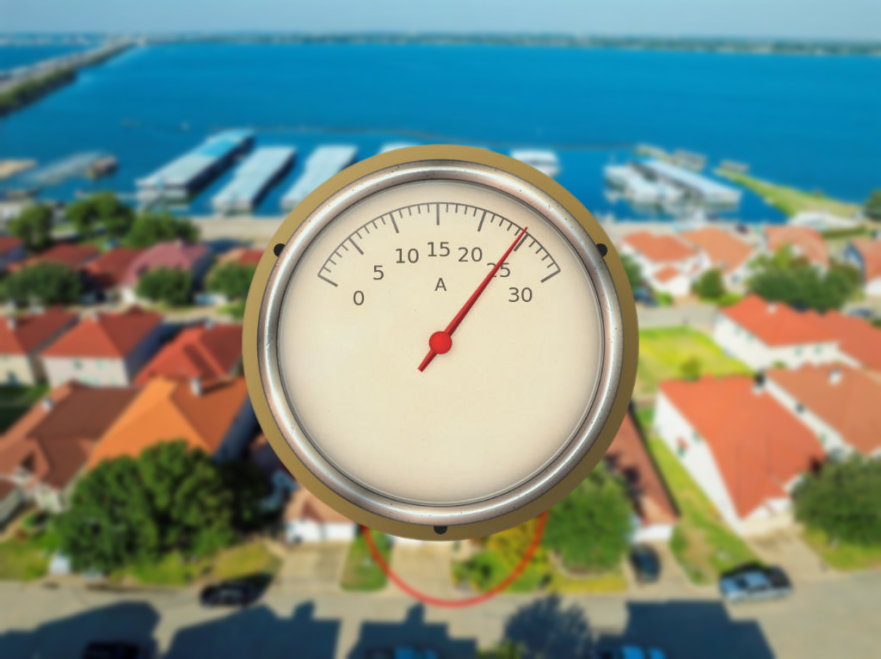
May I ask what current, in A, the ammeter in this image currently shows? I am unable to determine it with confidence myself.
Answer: 24.5 A
